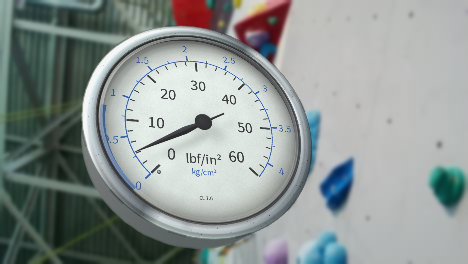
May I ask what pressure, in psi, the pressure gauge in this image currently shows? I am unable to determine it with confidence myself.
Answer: 4 psi
